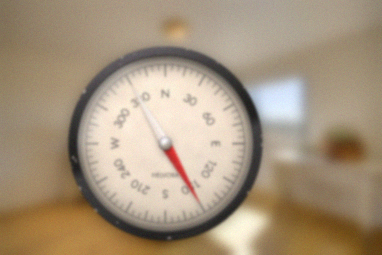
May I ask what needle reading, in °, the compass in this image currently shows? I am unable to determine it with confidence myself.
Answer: 150 °
